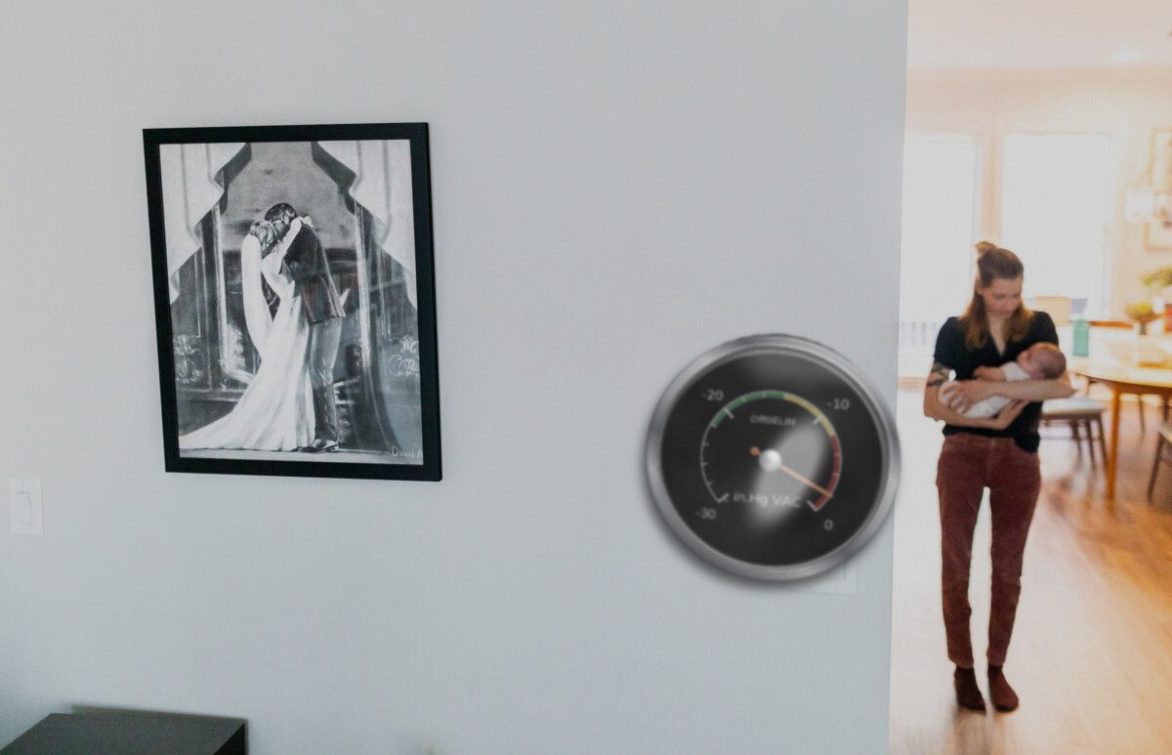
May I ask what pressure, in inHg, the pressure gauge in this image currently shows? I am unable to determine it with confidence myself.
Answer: -2 inHg
